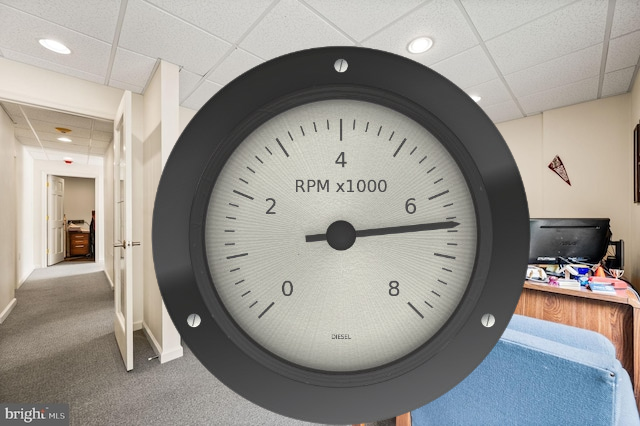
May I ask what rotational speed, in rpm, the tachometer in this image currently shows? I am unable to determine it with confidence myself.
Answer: 6500 rpm
